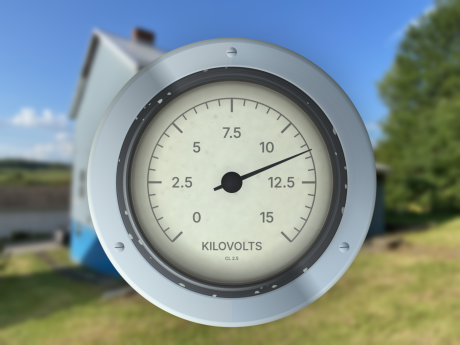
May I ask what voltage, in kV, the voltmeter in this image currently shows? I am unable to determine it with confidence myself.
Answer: 11.25 kV
